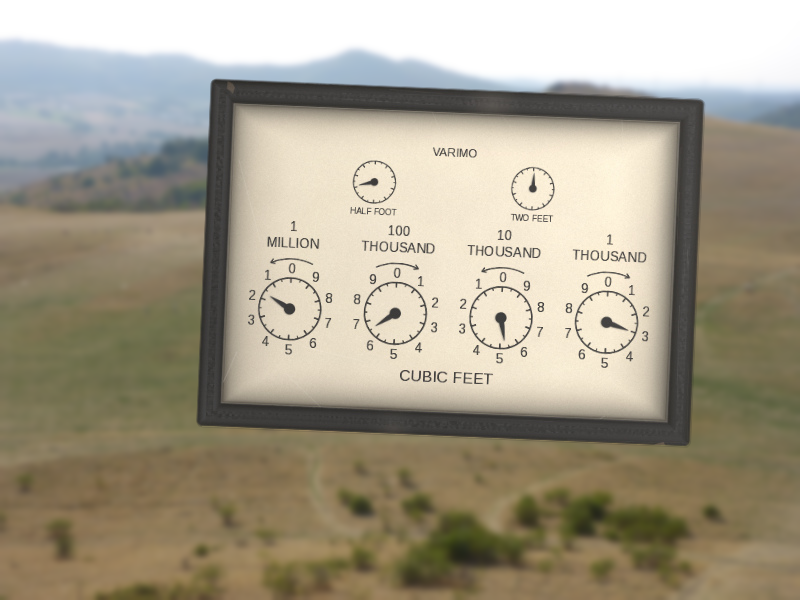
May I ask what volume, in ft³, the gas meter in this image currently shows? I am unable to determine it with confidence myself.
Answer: 165300 ft³
